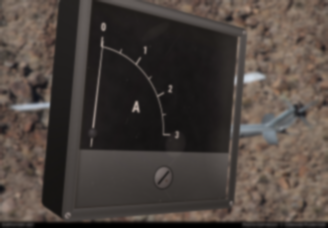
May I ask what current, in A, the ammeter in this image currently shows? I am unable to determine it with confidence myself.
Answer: 0 A
